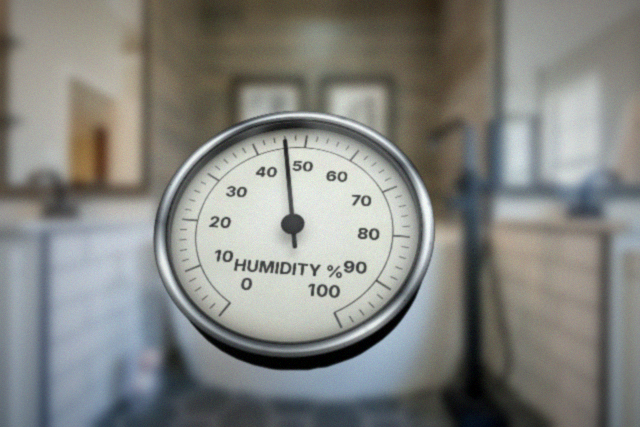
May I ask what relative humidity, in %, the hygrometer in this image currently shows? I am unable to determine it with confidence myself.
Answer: 46 %
